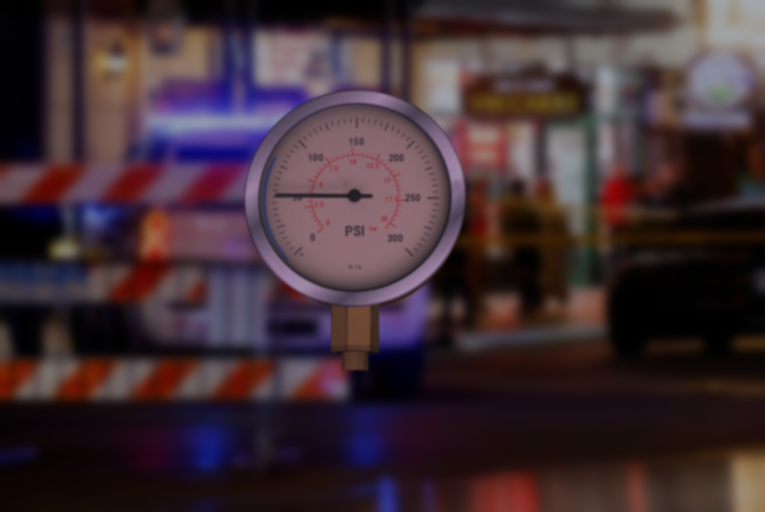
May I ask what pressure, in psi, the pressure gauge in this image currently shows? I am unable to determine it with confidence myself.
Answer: 50 psi
